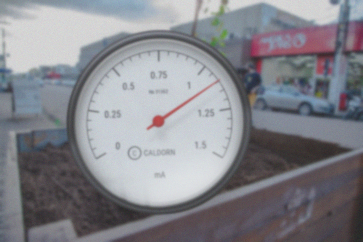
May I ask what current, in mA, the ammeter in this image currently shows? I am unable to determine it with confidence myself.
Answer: 1.1 mA
